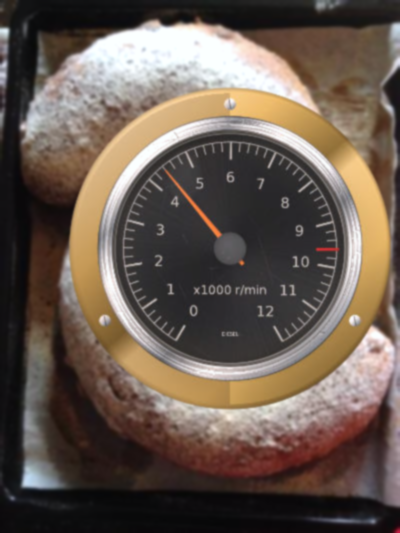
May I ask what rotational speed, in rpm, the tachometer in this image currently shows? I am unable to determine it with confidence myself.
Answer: 4400 rpm
